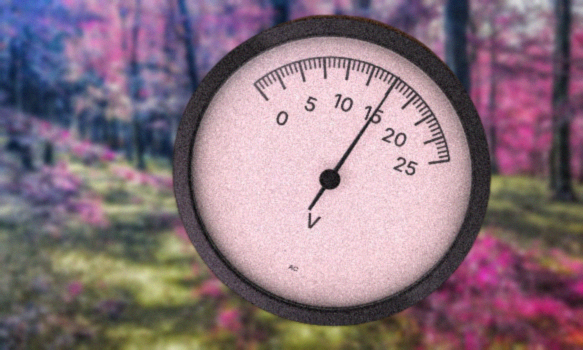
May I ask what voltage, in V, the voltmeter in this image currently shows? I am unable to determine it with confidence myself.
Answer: 15 V
